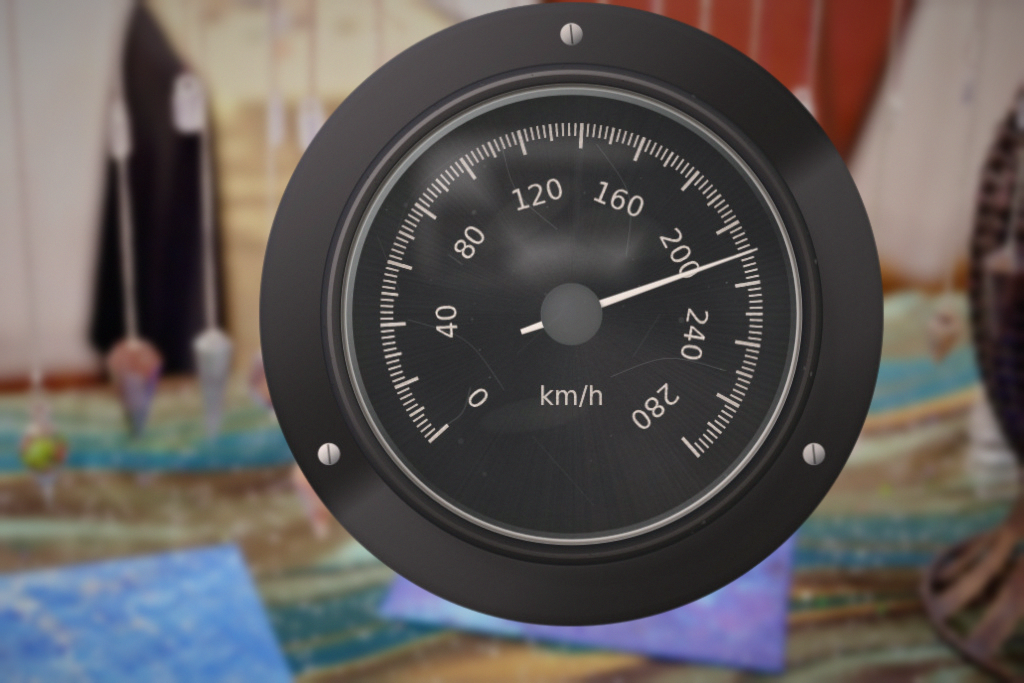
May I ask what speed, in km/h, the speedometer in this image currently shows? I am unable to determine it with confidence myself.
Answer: 210 km/h
